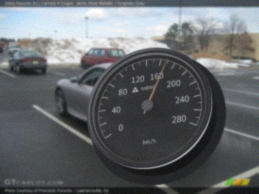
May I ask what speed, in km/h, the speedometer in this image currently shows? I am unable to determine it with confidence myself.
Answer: 170 km/h
